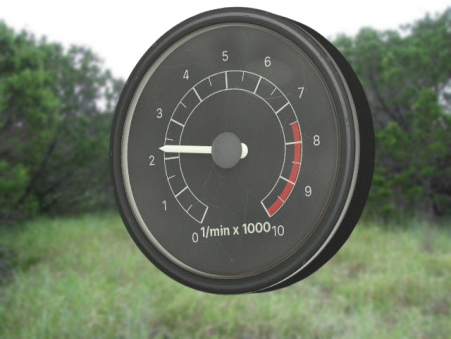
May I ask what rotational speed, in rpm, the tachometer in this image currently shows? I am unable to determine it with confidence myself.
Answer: 2250 rpm
